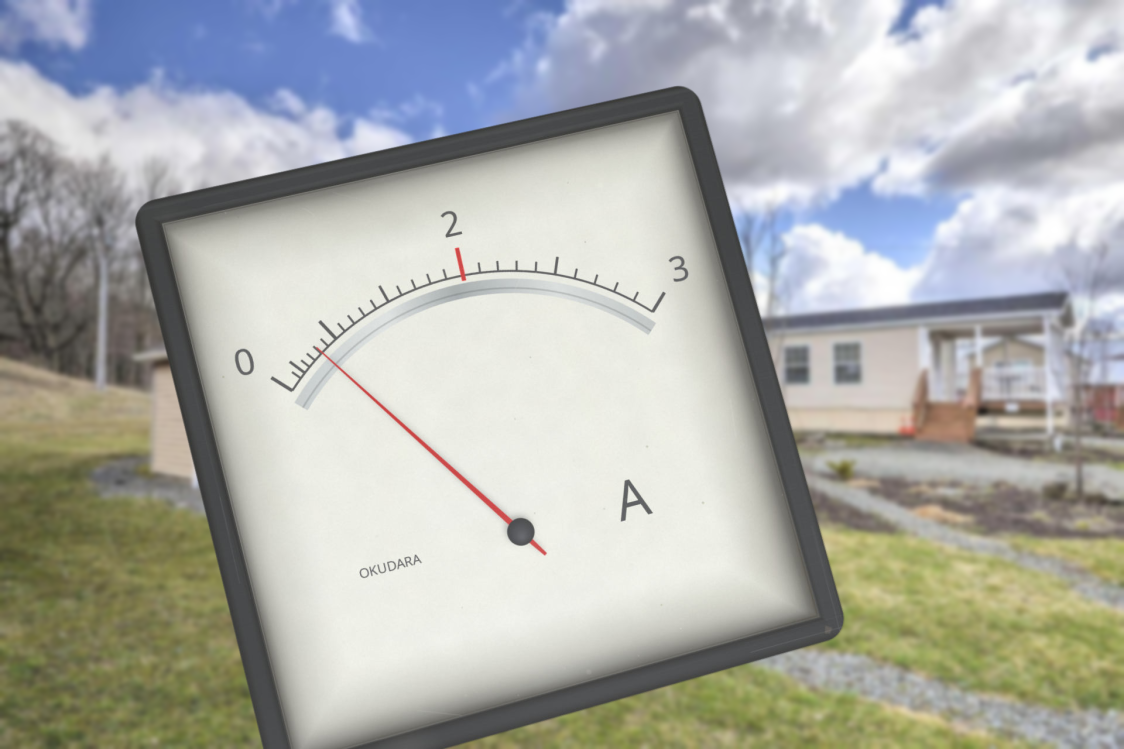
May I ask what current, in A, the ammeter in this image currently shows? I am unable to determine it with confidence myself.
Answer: 0.8 A
